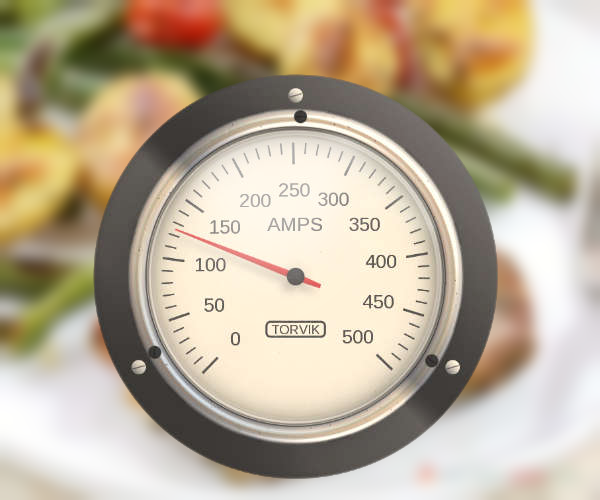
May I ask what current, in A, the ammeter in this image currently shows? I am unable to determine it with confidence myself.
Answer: 125 A
